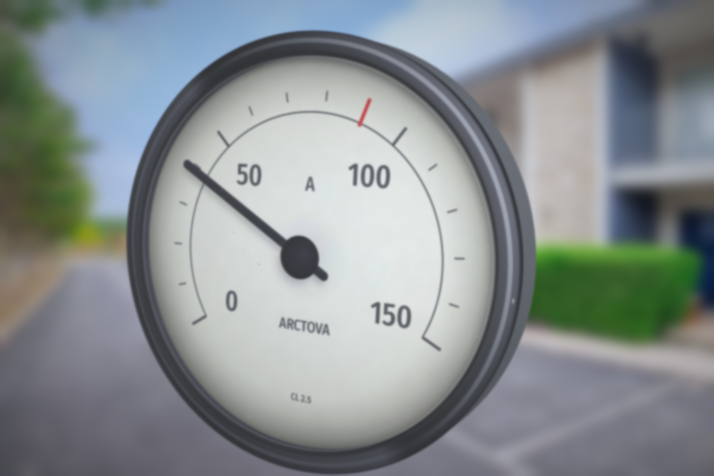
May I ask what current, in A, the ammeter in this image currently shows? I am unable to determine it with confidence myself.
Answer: 40 A
